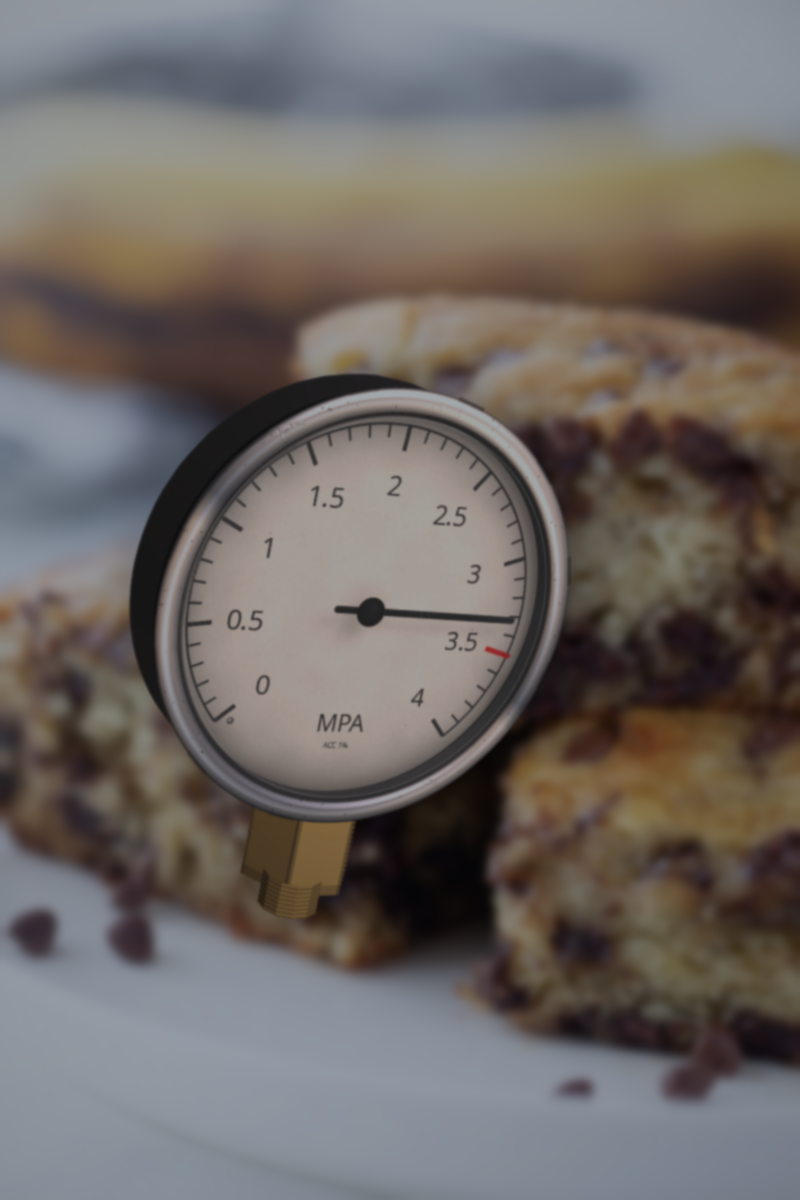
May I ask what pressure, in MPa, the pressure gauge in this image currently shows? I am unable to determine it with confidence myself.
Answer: 3.3 MPa
